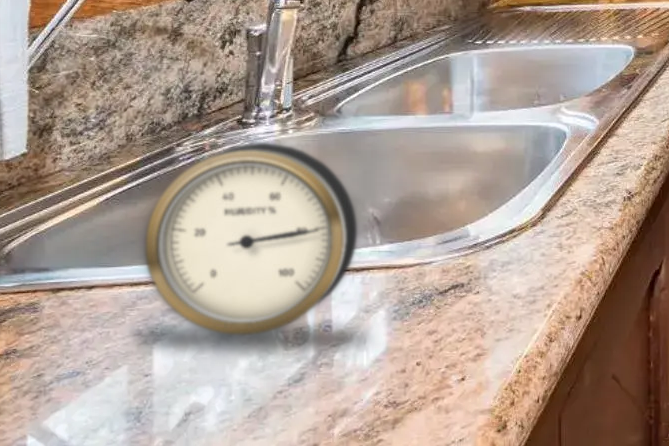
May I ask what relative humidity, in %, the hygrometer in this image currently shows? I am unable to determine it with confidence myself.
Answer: 80 %
